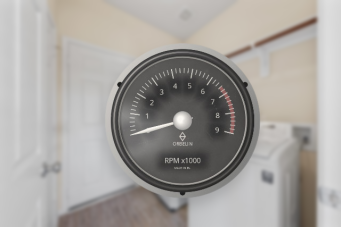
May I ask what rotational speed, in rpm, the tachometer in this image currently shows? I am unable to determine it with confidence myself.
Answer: 0 rpm
